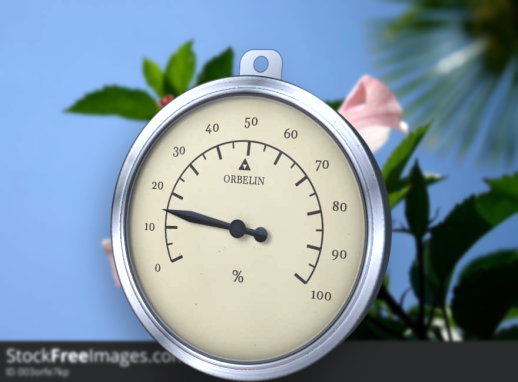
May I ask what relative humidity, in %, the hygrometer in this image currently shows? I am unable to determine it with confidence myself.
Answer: 15 %
